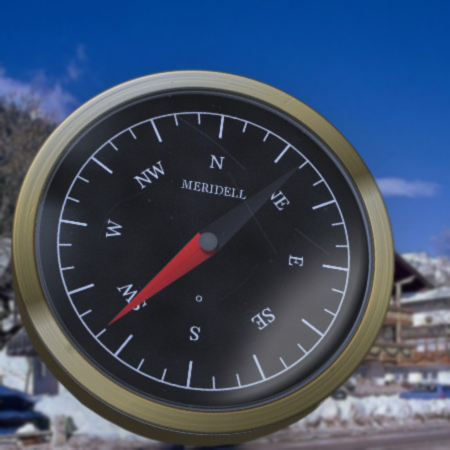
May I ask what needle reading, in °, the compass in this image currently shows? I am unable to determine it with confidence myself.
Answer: 220 °
